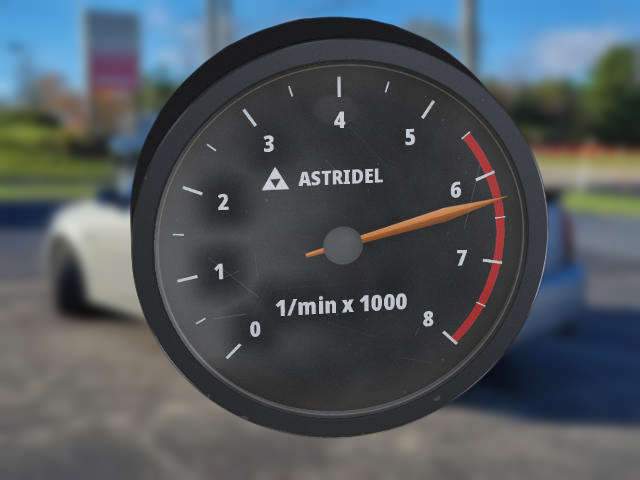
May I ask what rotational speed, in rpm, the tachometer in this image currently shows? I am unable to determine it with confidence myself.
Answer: 6250 rpm
